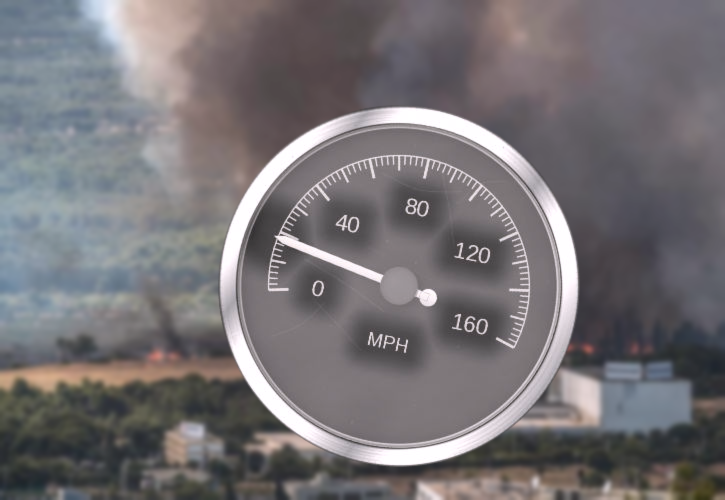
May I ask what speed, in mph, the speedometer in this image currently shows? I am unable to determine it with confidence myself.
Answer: 18 mph
